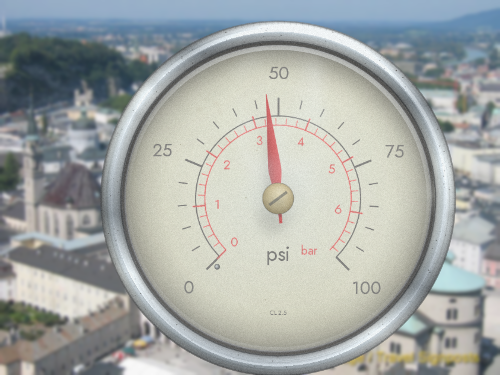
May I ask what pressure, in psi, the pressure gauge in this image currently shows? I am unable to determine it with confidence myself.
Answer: 47.5 psi
